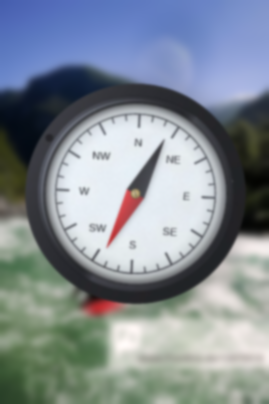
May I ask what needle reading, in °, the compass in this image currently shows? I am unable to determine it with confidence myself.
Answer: 205 °
